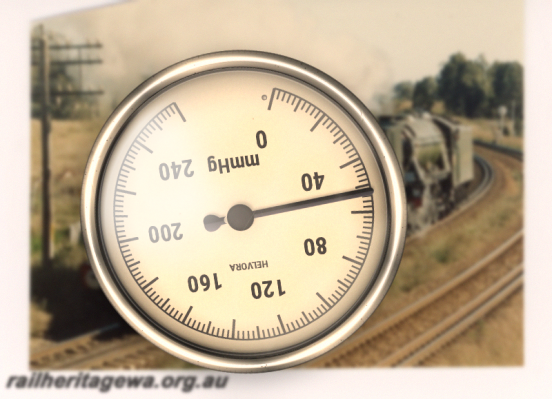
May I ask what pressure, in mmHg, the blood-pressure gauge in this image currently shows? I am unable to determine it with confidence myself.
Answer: 52 mmHg
